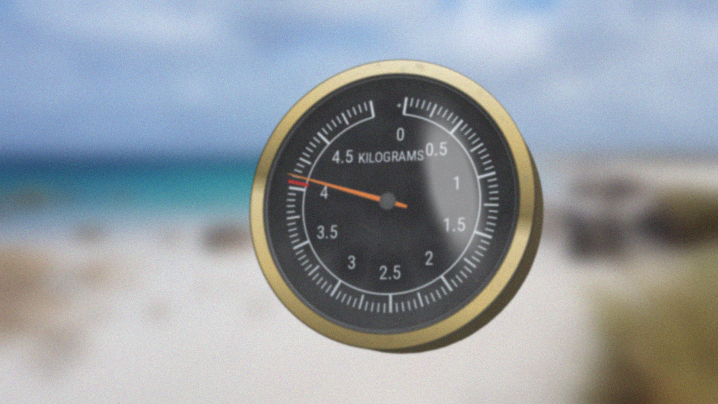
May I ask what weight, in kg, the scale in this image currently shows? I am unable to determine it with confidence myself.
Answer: 4.1 kg
